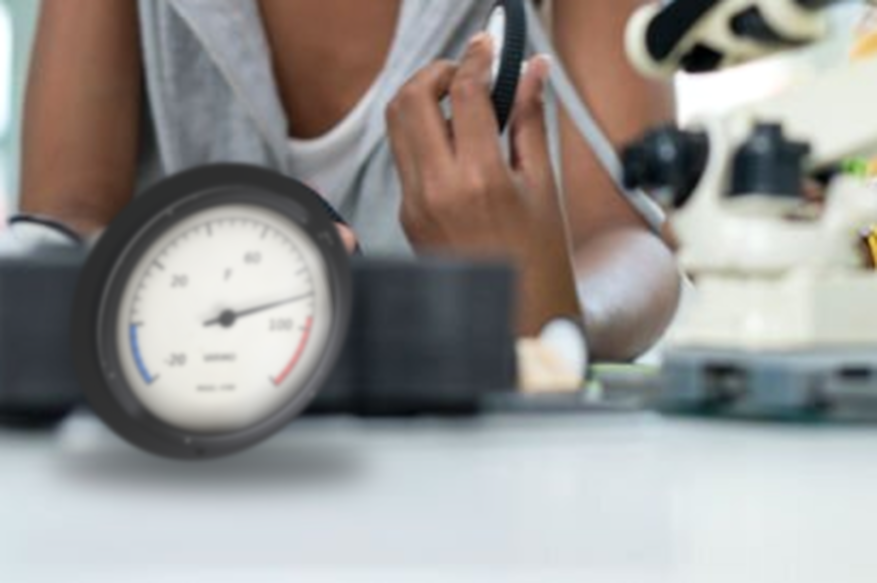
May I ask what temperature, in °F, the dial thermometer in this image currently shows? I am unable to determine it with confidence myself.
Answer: 88 °F
